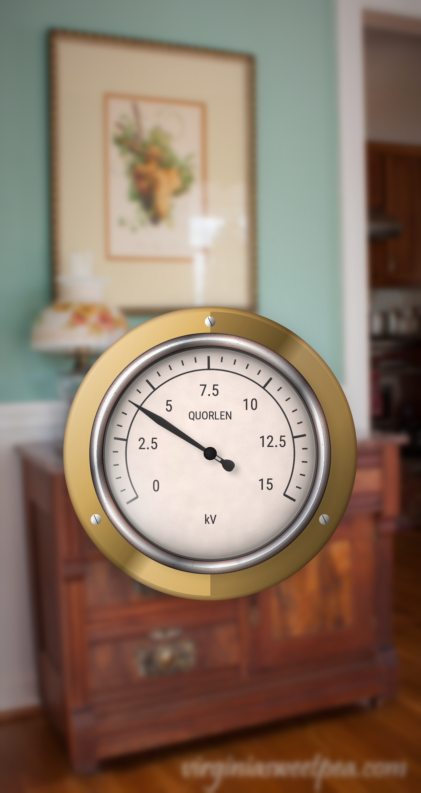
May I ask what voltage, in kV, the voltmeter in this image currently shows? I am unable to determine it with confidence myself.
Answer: 4 kV
